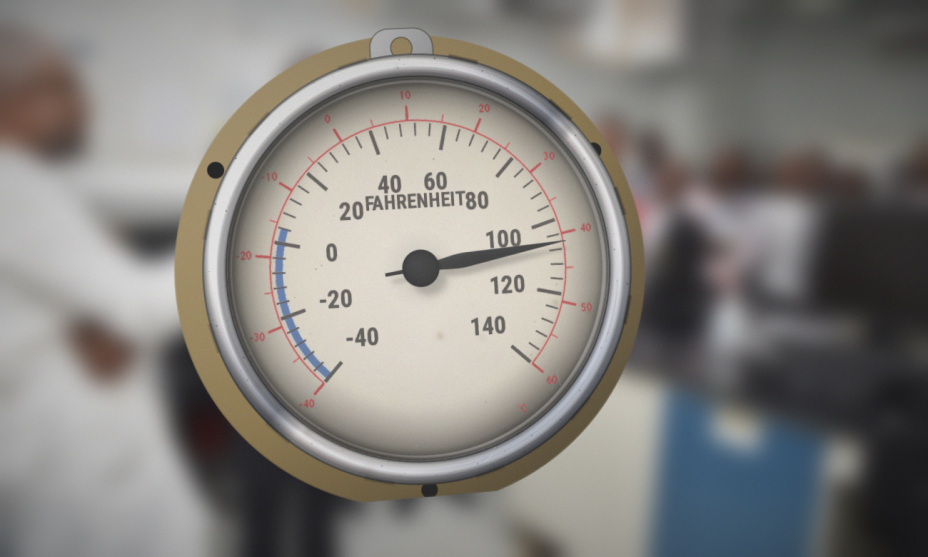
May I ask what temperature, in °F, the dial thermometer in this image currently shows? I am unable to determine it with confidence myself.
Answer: 106 °F
